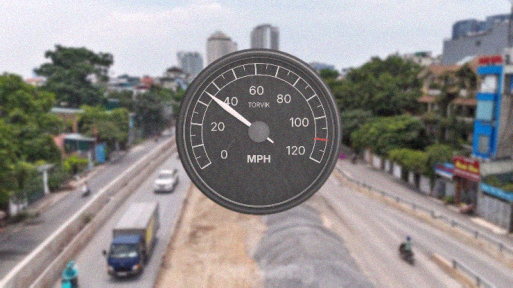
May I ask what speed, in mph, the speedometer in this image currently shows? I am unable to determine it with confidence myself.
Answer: 35 mph
